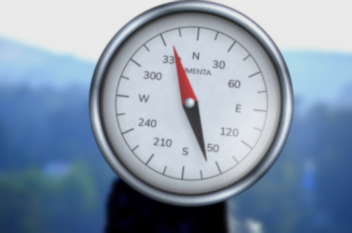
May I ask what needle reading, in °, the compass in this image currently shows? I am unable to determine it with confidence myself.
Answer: 337.5 °
